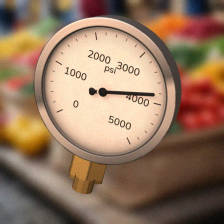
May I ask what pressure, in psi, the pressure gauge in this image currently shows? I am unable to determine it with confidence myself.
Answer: 3800 psi
